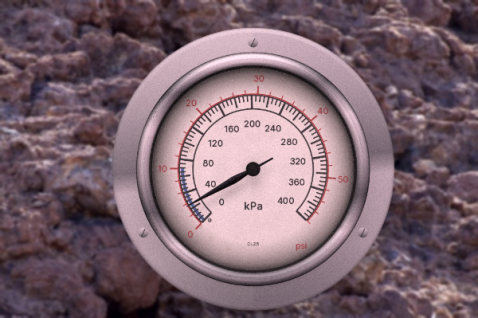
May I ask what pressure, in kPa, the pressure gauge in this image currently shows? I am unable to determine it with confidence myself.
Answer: 25 kPa
